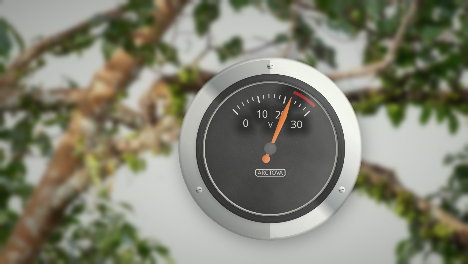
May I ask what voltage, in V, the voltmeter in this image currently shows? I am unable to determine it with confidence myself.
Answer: 22 V
